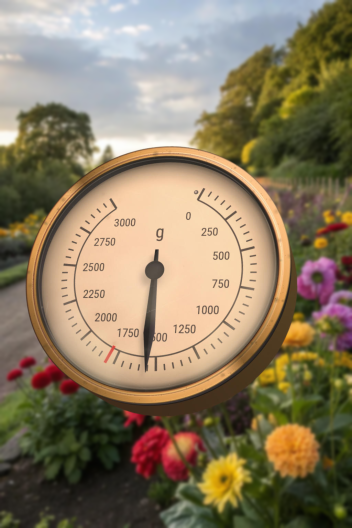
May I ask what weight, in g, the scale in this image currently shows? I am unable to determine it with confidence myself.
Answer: 1550 g
